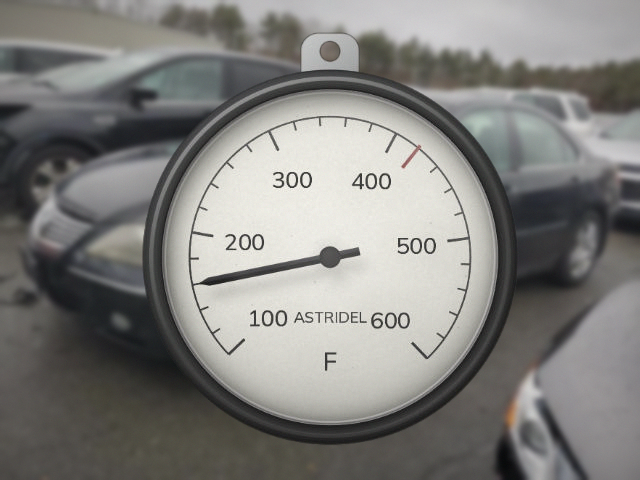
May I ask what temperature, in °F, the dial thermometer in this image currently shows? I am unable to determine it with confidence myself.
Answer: 160 °F
